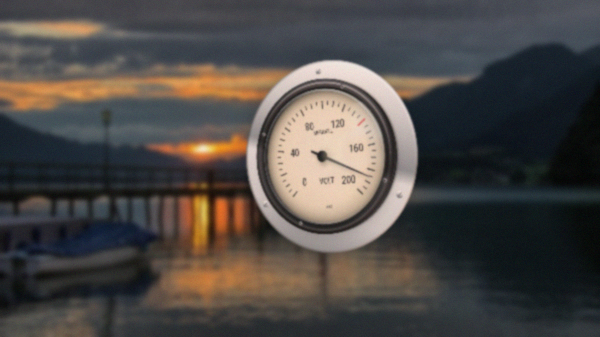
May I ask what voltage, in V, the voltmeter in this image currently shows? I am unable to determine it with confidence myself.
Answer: 185 V
